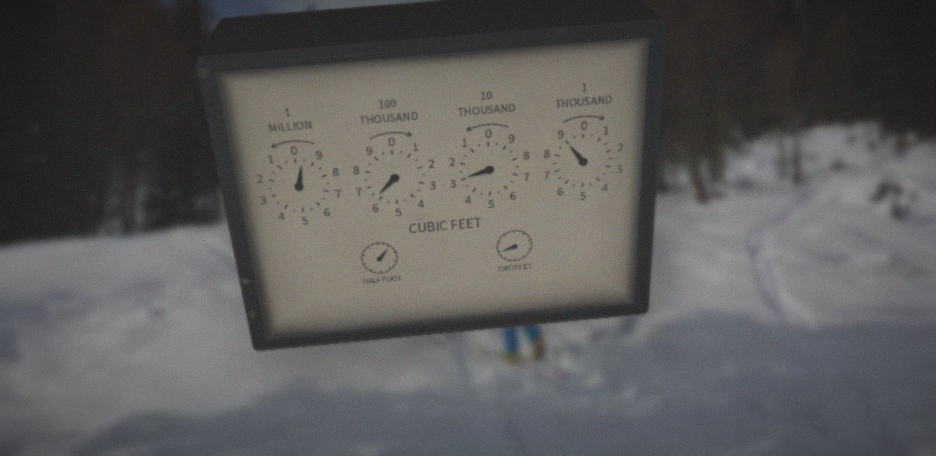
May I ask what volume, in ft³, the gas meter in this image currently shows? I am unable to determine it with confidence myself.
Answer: 962900 ft³
